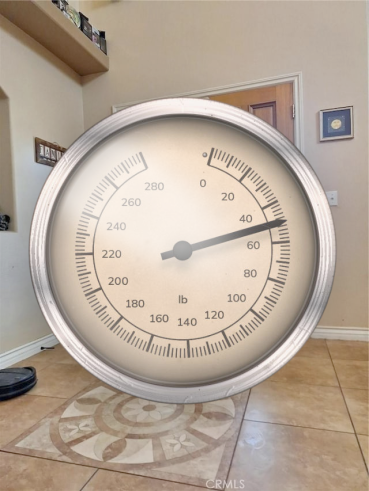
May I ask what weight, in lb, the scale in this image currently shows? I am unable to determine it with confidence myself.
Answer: 50 lb
